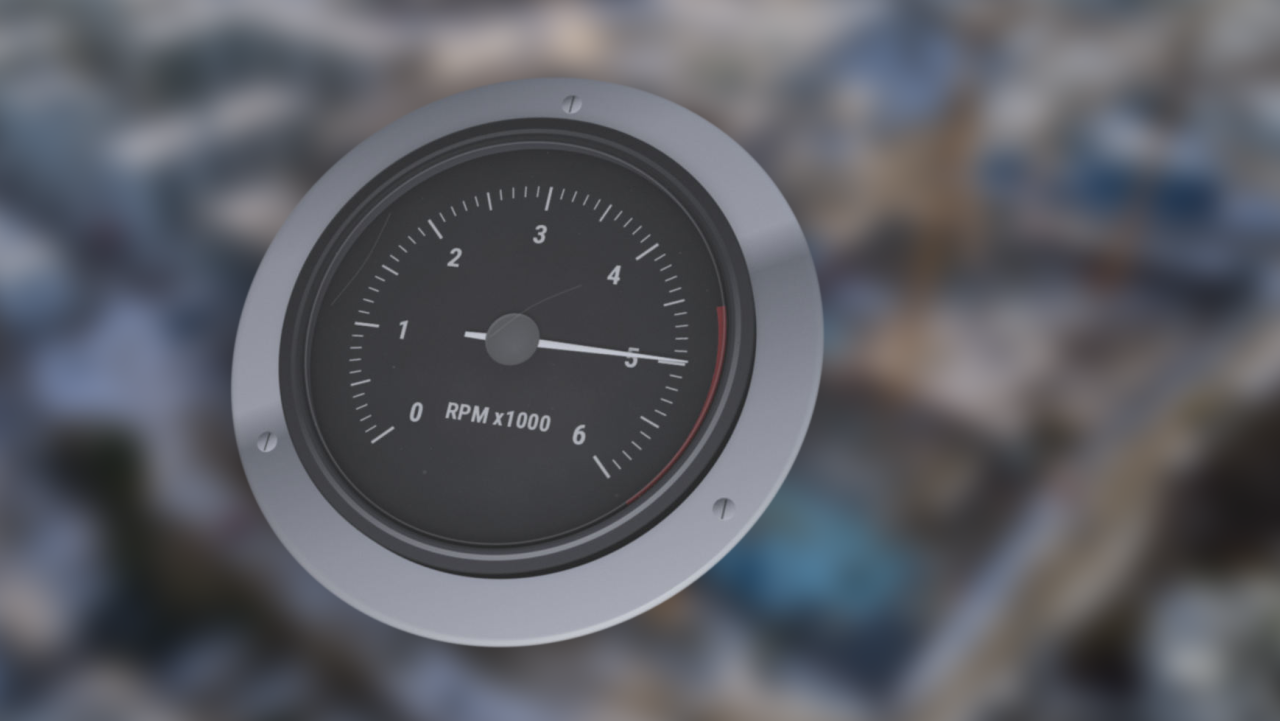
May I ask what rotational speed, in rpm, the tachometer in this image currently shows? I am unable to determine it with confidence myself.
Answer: 5000 rpm
